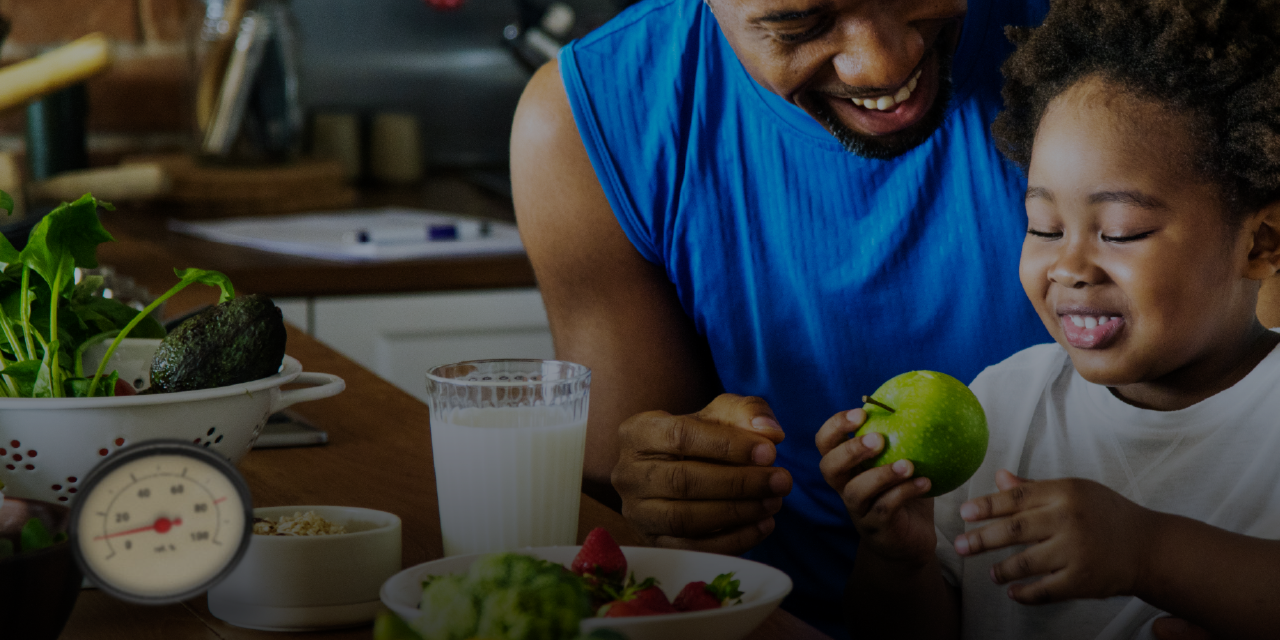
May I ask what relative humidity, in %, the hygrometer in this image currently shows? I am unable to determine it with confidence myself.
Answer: 10 %
